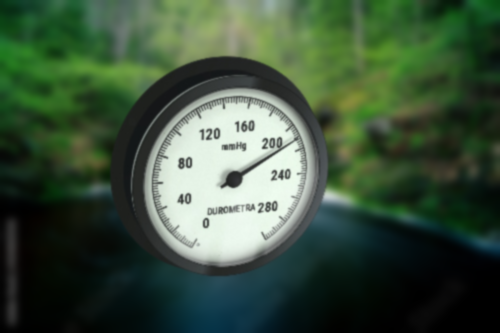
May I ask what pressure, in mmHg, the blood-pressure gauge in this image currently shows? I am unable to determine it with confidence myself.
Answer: 210 mmHg
